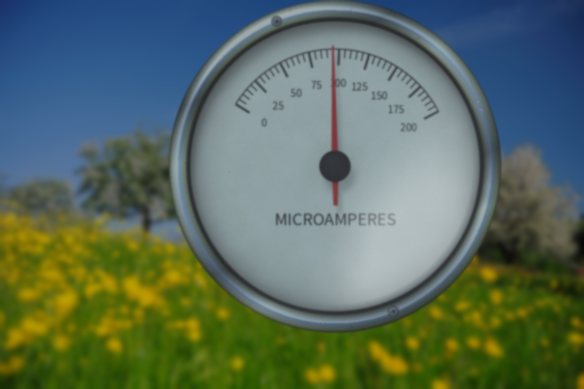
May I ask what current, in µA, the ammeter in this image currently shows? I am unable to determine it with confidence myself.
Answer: 95 µA
